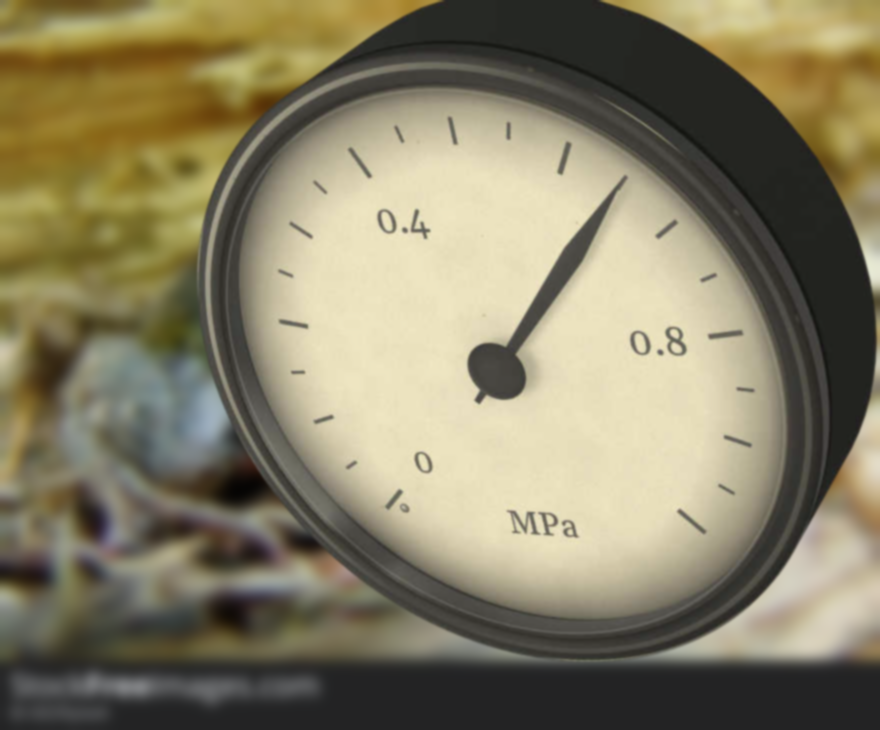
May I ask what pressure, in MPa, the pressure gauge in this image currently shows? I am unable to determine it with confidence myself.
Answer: 0.65 MPa
